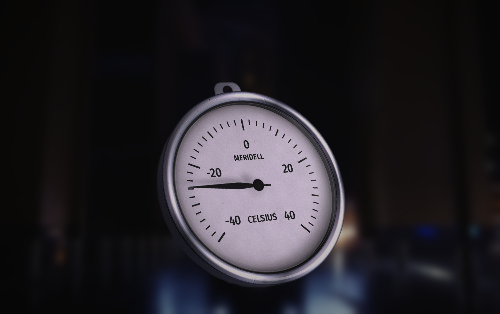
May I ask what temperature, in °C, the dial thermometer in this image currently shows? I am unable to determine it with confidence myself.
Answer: -26 °C
